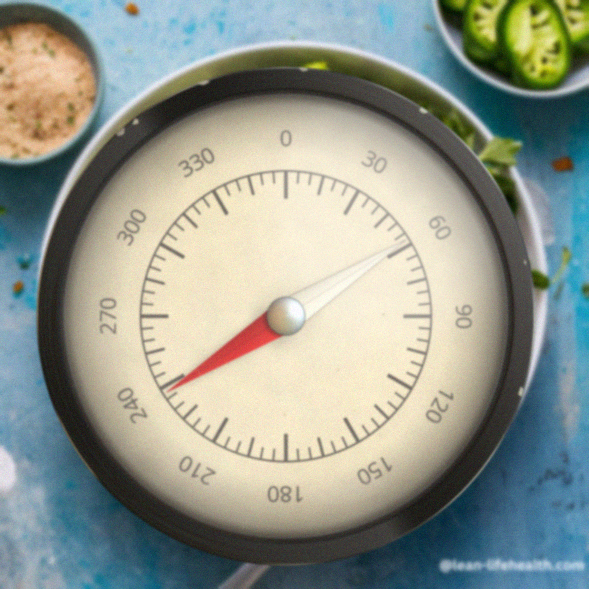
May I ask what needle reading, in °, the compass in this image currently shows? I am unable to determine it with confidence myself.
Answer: 237.5 °
